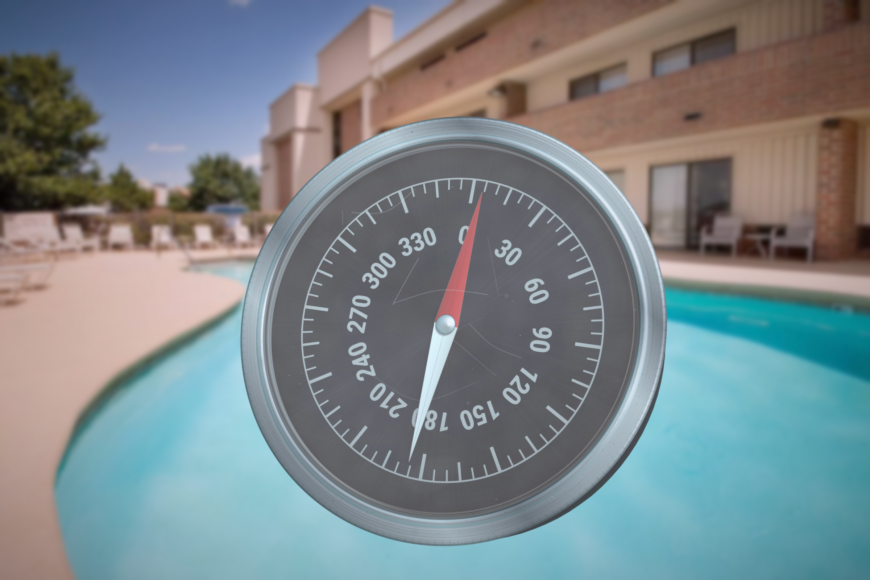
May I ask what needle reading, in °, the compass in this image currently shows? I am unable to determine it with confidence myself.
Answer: 5 °
